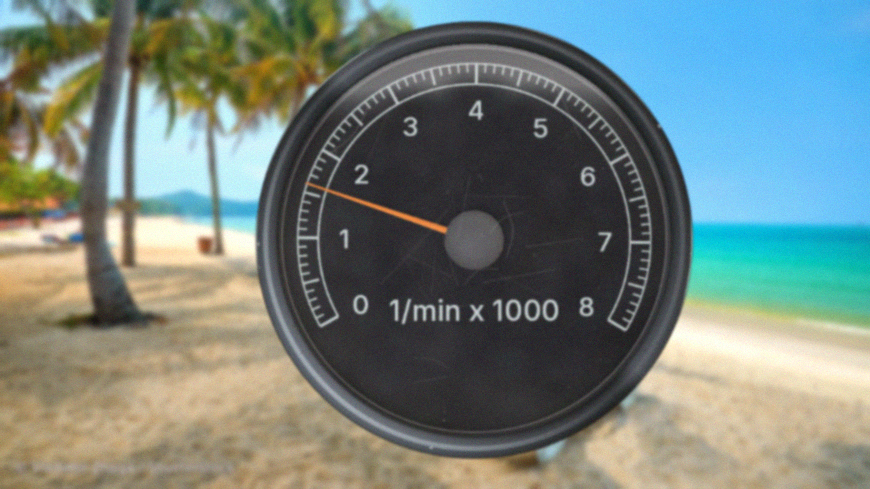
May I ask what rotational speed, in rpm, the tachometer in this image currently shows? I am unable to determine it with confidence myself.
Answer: 1600 rpm
